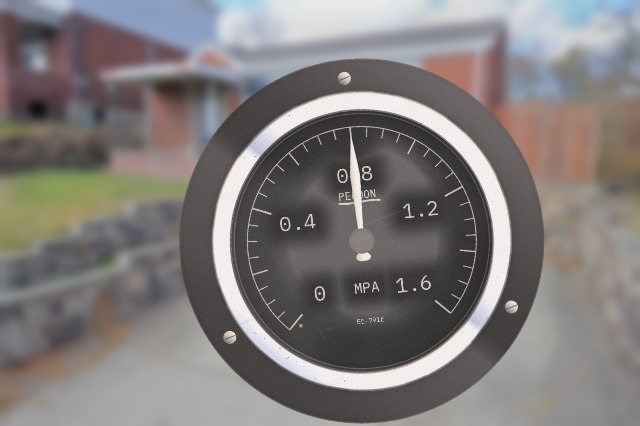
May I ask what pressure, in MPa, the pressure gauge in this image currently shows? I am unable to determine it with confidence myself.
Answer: 0.8 MPa
